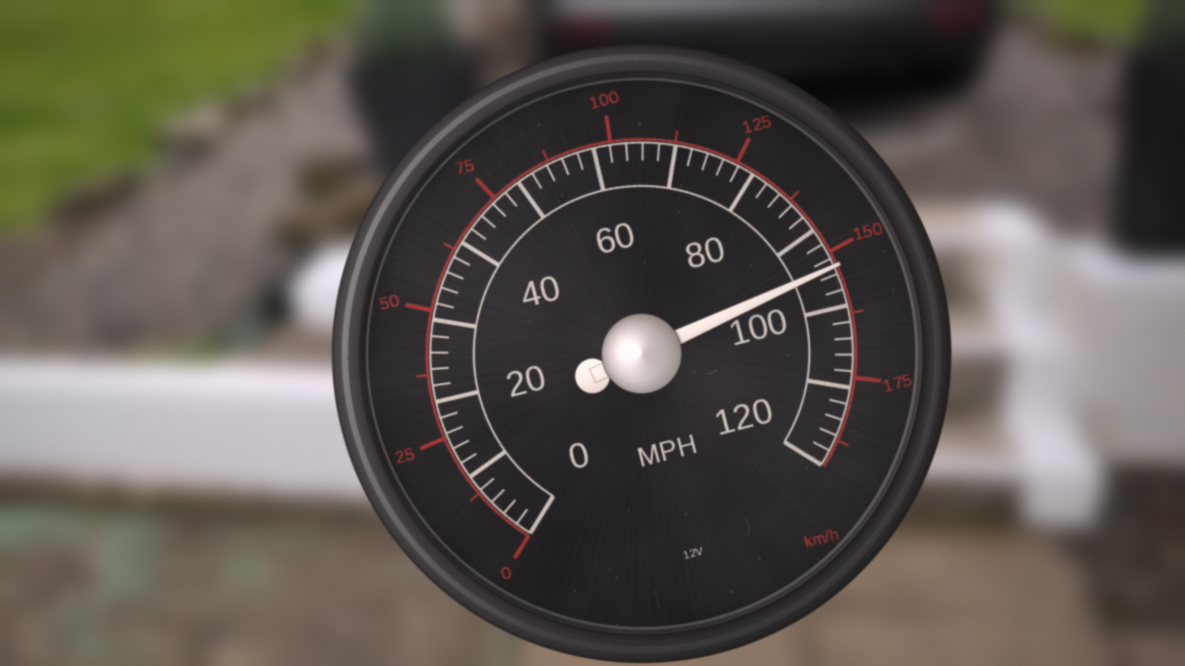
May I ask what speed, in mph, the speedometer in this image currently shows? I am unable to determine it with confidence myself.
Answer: 95 mph
